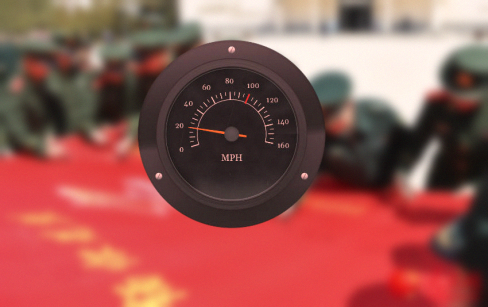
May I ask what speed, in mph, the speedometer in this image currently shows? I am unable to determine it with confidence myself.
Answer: 20 mph
